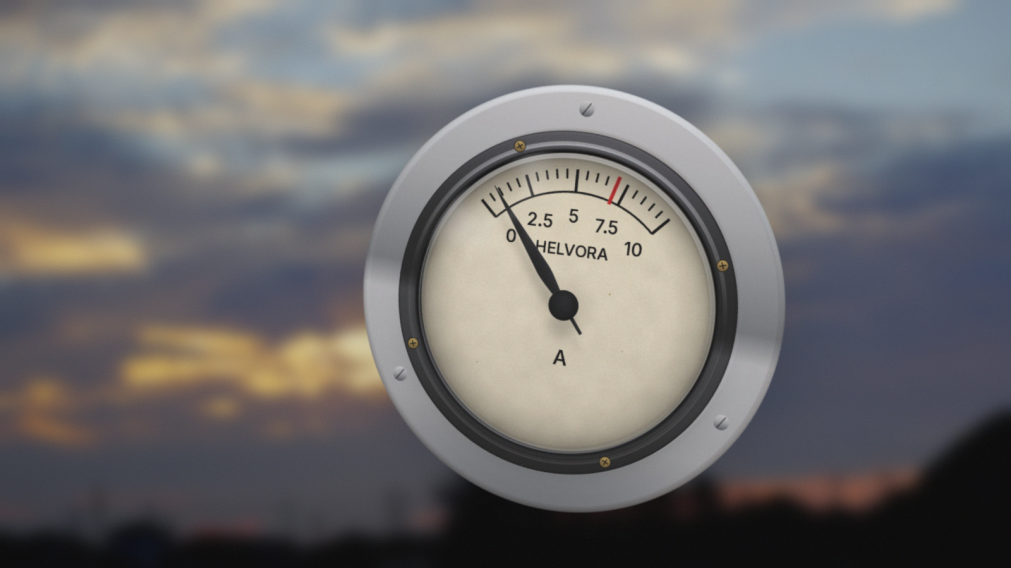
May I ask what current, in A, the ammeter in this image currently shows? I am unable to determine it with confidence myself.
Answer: 1 A
